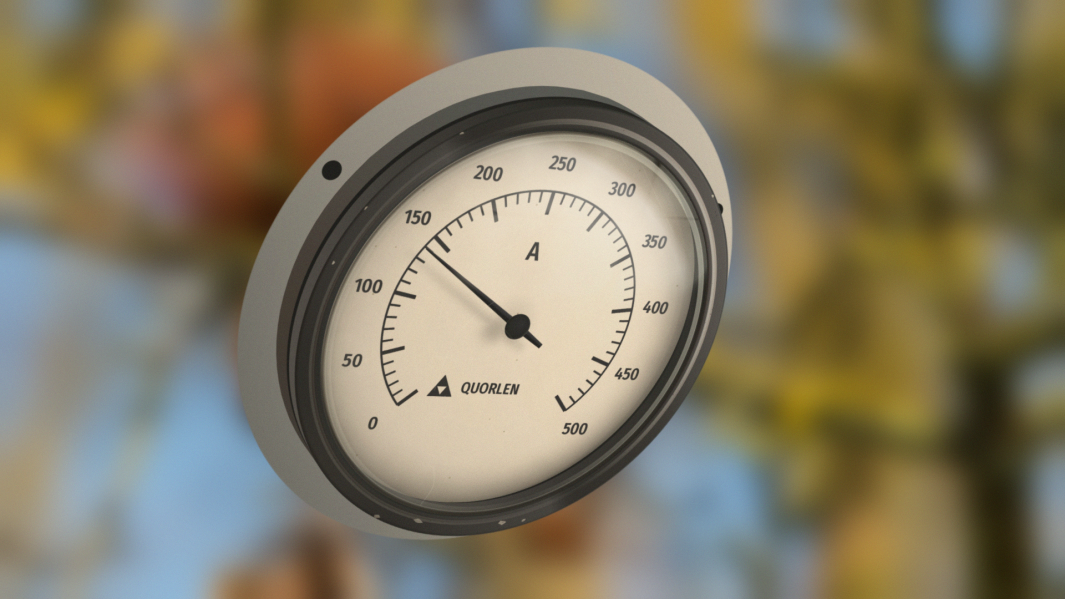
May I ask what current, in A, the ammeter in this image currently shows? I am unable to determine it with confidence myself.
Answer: 140 A
